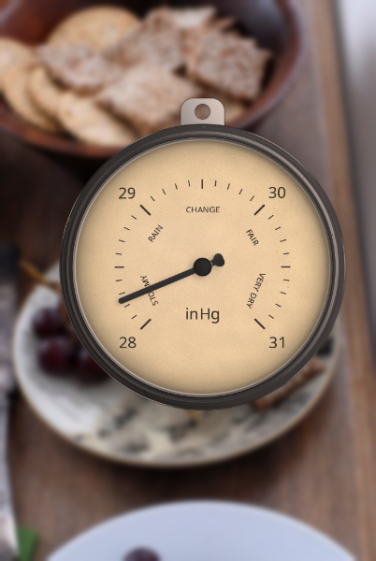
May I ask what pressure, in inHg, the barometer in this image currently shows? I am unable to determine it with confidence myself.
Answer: 28.25 inHg
